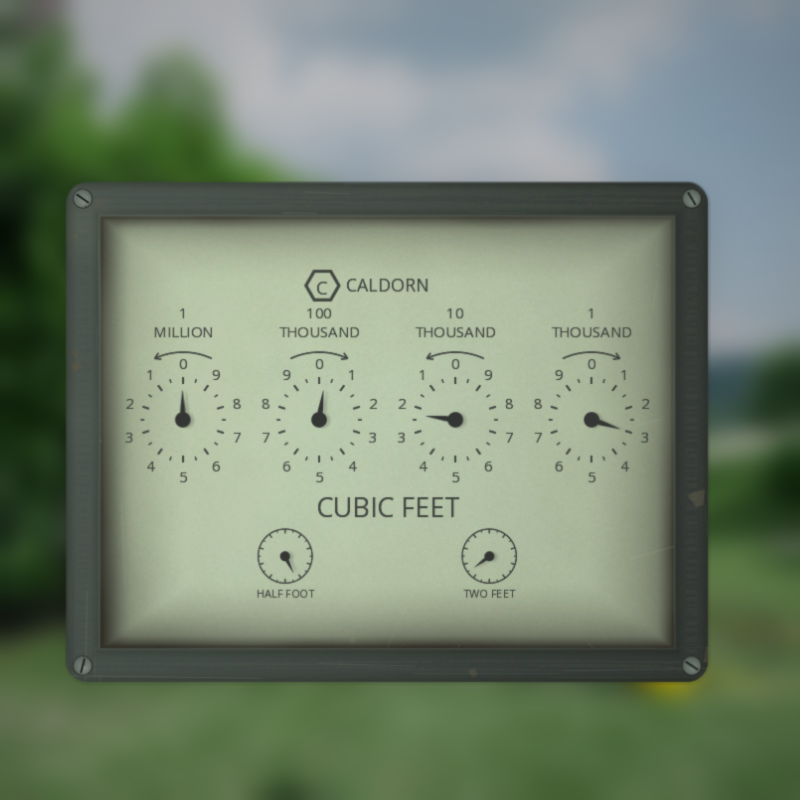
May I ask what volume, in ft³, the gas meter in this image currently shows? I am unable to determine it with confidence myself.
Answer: 2300 ft³
